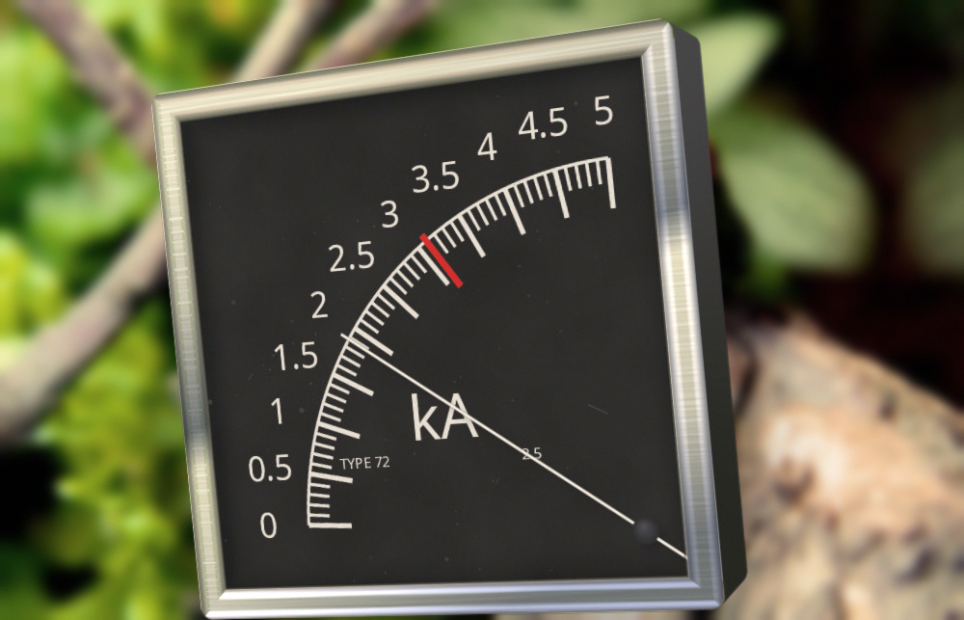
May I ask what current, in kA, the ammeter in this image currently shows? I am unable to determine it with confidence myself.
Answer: 1.9 kA
